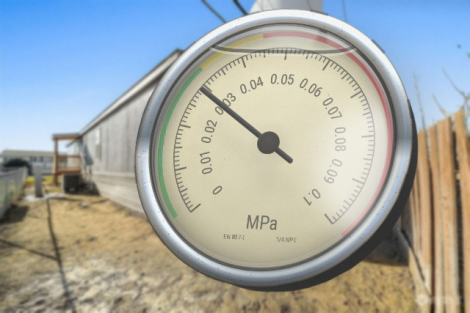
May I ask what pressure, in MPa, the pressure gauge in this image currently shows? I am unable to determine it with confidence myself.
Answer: 0.029 MPa
